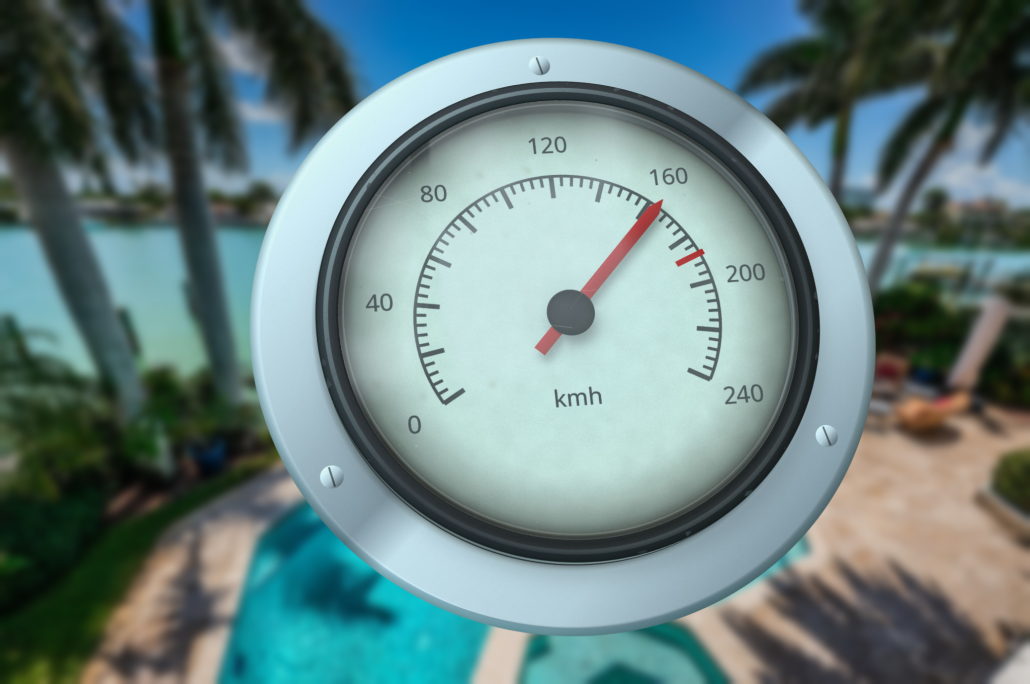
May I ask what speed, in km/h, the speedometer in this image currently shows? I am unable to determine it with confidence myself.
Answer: 164 km/h
